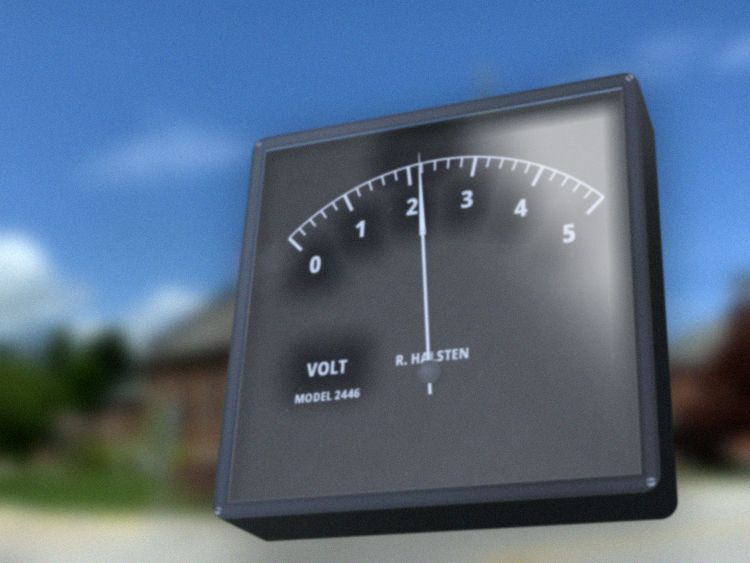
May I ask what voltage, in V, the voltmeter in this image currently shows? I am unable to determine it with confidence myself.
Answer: 2.2 V
